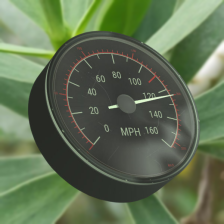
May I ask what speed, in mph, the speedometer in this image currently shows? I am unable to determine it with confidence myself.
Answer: 125 mph
